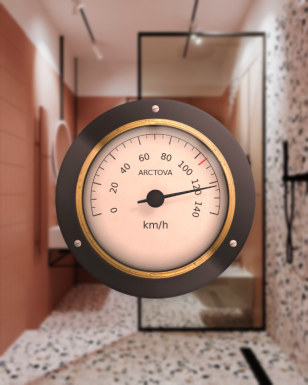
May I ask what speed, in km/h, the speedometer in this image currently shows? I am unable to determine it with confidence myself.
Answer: 122.5 km/h
